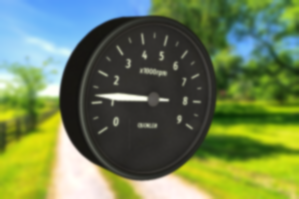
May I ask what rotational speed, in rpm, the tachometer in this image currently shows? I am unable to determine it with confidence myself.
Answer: 1250 rpm
